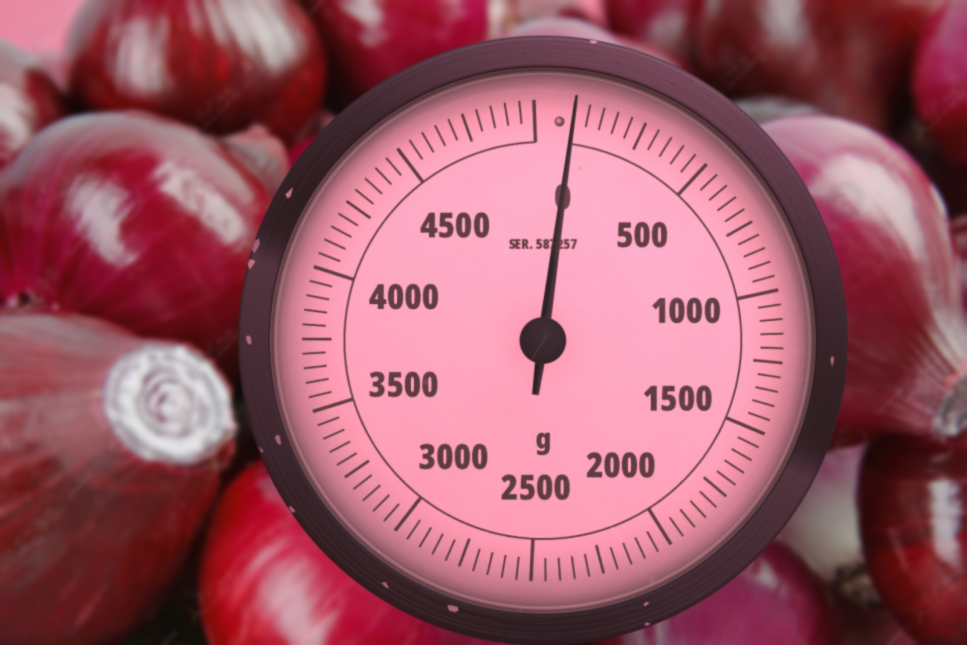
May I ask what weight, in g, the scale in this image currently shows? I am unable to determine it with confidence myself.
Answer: 0 g
